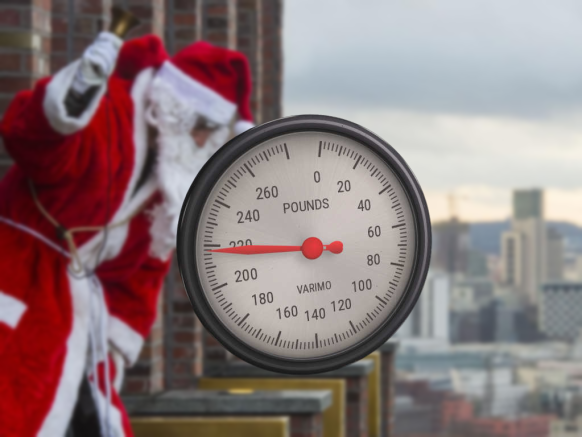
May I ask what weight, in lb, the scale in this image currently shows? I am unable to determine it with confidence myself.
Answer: 218 lb
